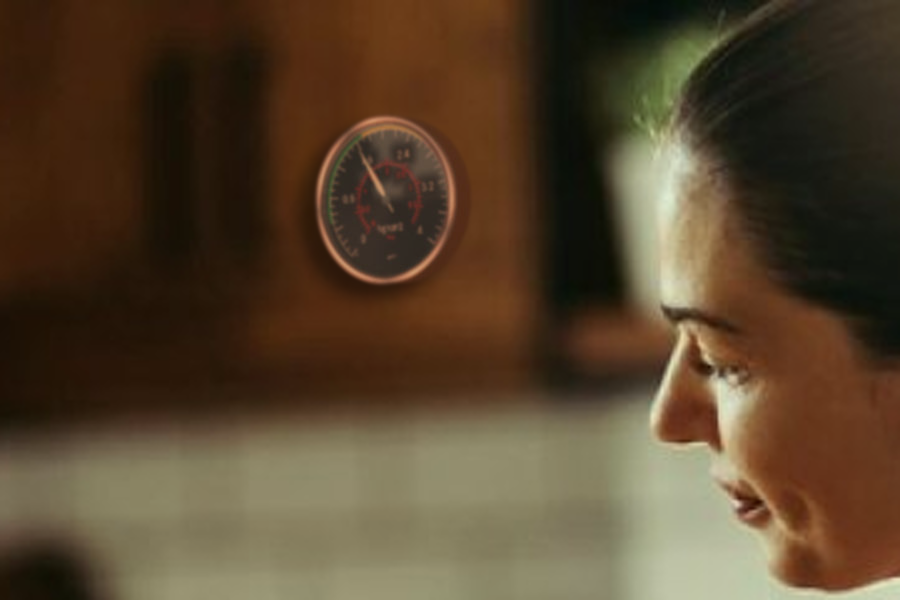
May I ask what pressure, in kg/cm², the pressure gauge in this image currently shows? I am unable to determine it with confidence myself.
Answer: 1.6 kg/cm²
